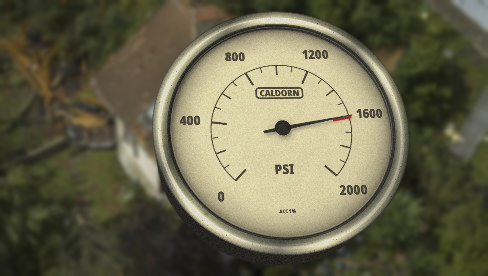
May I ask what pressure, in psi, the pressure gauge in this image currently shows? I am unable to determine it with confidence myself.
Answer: 1600 psi
